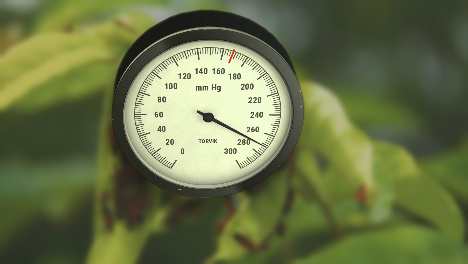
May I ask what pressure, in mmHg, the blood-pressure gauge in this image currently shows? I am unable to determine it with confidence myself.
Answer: 270 mmHg
